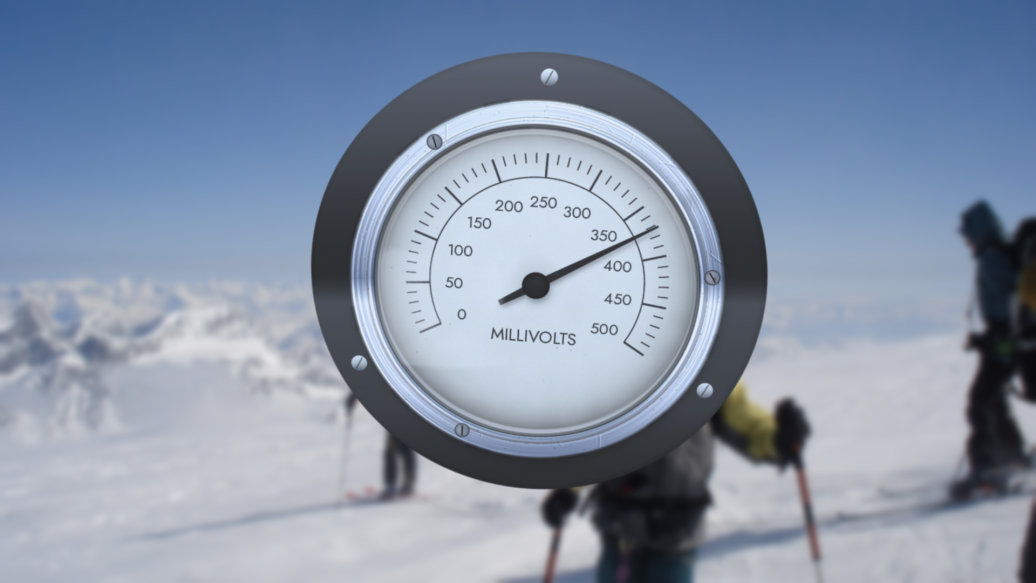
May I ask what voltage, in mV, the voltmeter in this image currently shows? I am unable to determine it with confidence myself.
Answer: 370 mV
